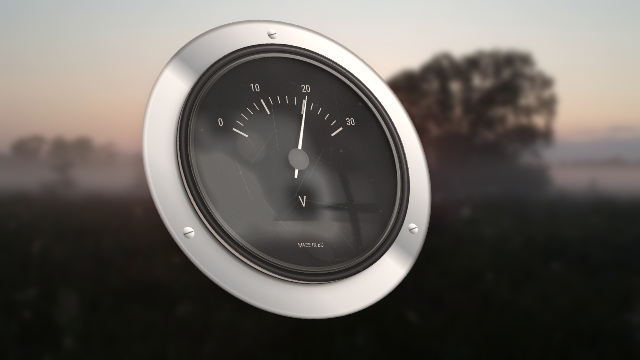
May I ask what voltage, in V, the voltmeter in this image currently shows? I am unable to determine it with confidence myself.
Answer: 20 V
